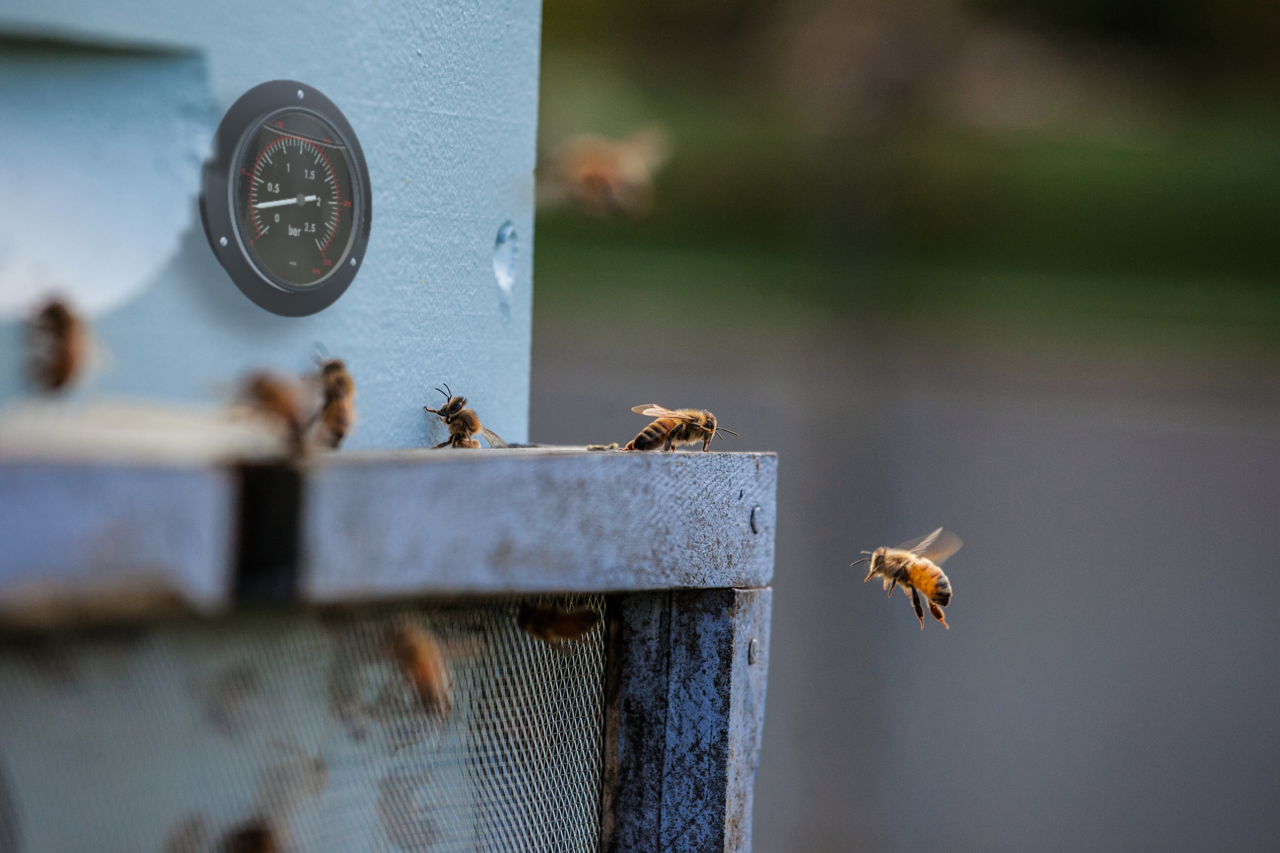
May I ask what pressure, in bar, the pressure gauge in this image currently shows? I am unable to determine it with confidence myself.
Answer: 0.25 bar
